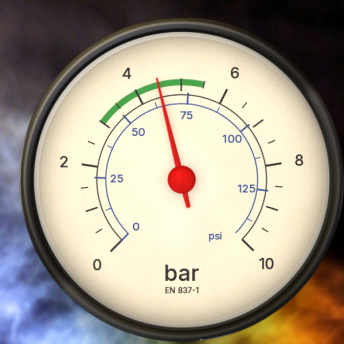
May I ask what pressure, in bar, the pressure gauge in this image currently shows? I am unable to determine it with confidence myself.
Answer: 4.5 bar
